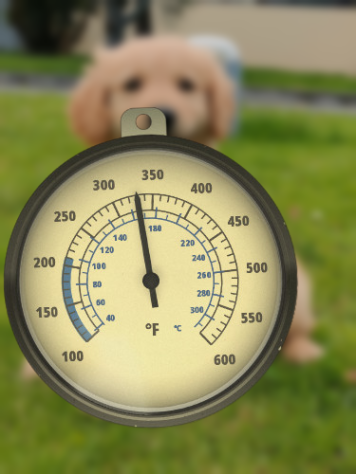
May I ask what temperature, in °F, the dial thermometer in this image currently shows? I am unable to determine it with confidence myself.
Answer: 330 °F
